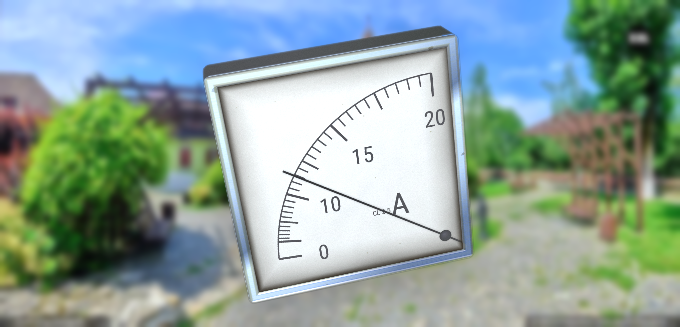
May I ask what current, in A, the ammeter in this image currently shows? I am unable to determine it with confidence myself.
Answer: 11.5 A
